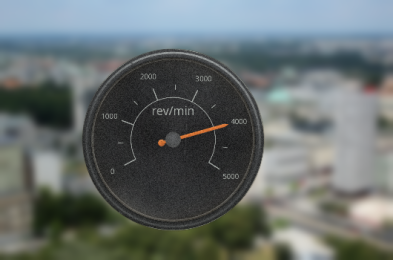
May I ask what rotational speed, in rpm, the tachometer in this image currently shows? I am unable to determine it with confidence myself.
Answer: 4000 rpm
